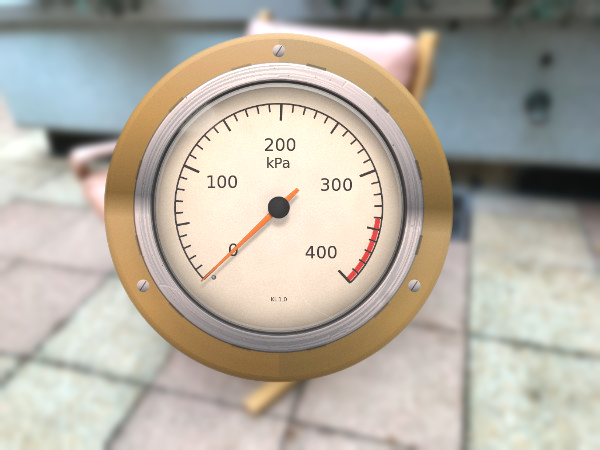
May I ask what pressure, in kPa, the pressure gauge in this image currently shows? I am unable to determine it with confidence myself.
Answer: 0 kPa
